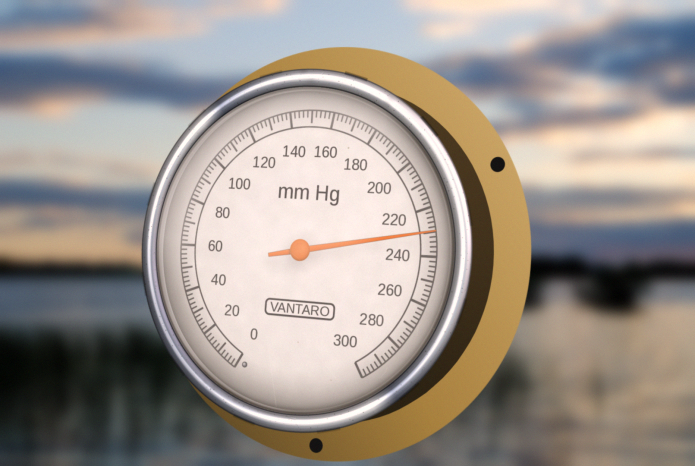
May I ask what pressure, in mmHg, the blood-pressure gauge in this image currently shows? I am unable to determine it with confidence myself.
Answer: 230 mmHg
